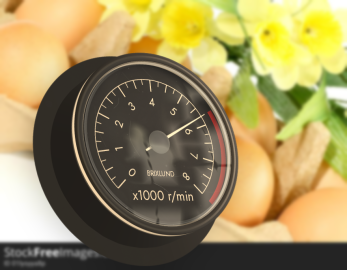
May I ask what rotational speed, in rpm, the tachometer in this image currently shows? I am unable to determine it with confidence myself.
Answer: 5750 rpm
